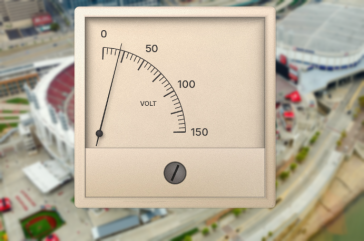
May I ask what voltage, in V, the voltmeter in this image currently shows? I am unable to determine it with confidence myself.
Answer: 20 V
